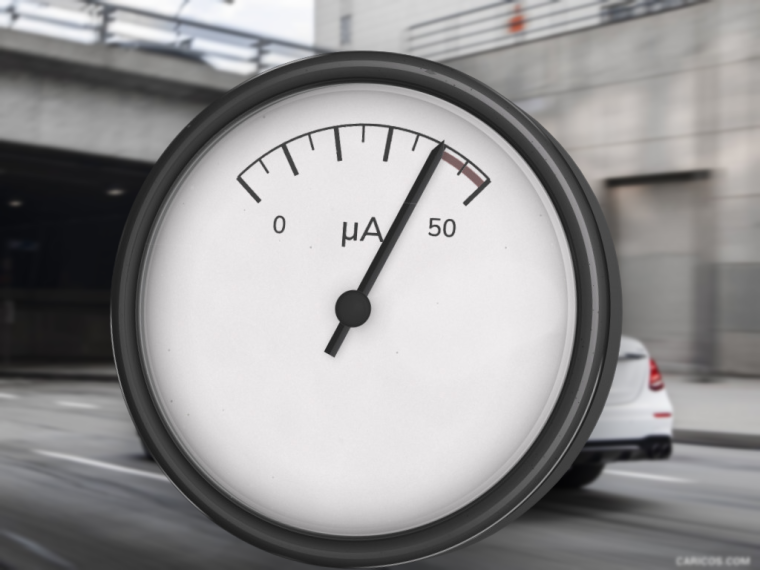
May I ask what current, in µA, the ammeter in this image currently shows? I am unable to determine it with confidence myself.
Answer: 40 µA
